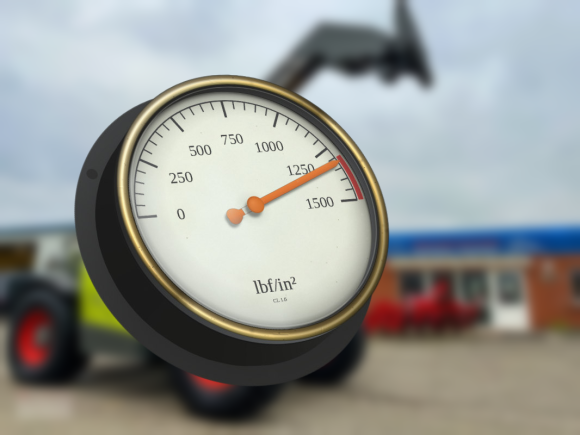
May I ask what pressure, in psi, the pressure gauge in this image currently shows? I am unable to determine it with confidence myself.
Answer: 1325 psi
